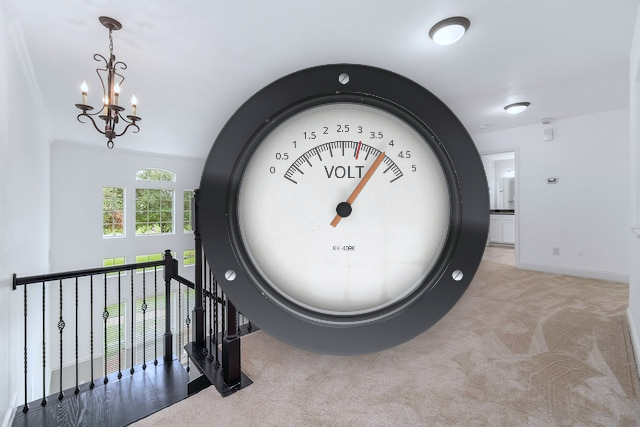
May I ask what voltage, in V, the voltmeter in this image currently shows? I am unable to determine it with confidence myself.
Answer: 4 V
